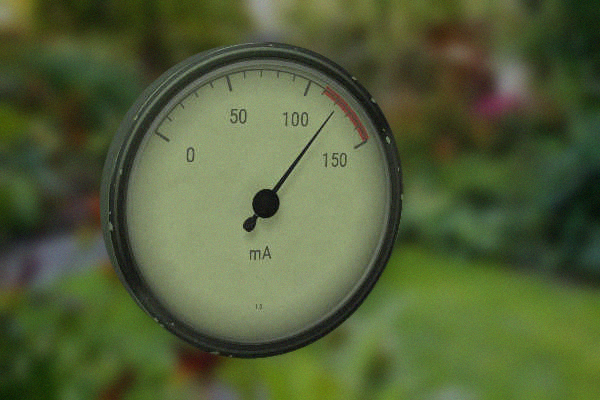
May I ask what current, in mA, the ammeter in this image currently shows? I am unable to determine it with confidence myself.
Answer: 120 mA
